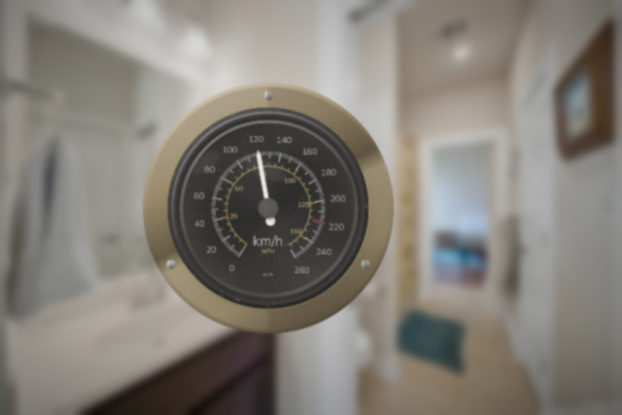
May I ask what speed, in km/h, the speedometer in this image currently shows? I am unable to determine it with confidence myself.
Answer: 120 km/h
